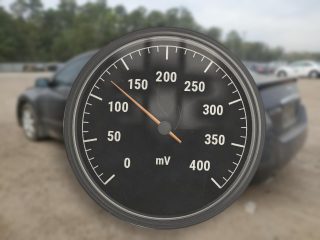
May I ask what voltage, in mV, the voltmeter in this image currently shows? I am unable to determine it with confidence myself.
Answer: 125 mV
